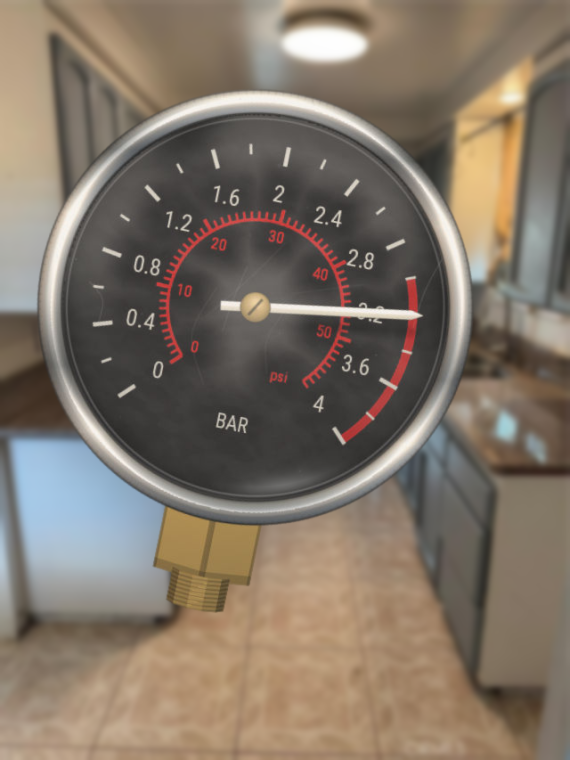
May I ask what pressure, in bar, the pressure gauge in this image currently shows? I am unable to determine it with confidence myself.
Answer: 3.2 bar
